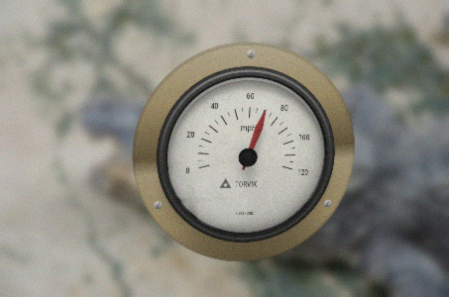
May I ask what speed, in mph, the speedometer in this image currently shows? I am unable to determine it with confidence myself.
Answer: 70 mph
